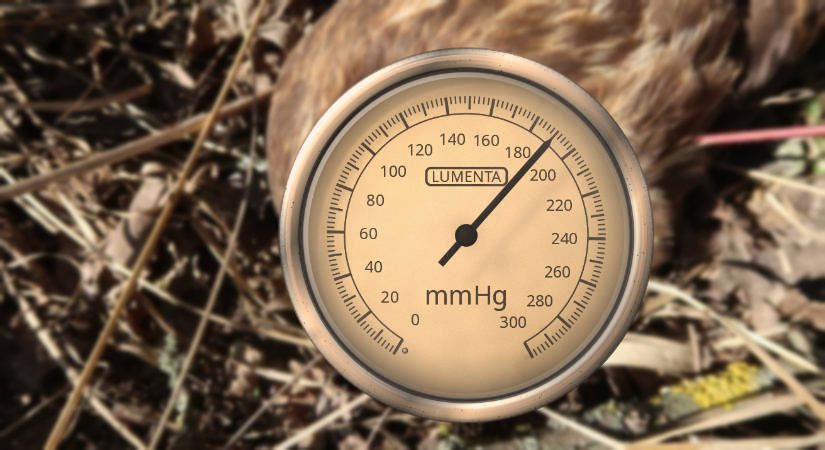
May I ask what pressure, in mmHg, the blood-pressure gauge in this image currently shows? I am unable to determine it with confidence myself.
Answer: 190 mmHg
